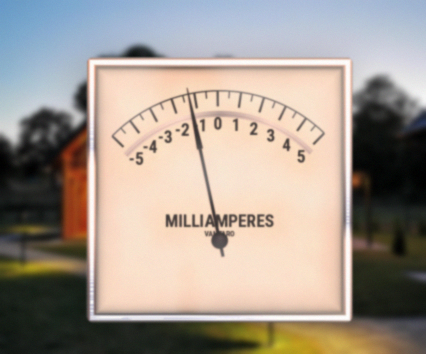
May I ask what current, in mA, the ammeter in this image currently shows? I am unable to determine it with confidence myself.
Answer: -1.25 mA
